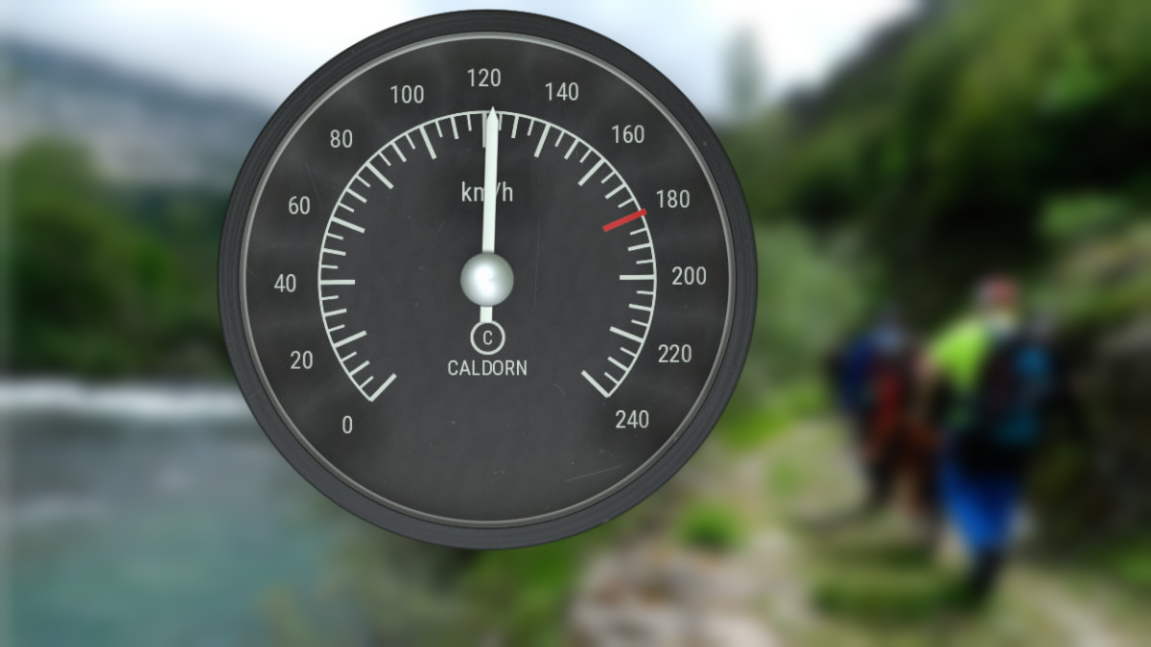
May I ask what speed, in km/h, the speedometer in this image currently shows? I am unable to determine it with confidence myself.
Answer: 122.5 km/h
